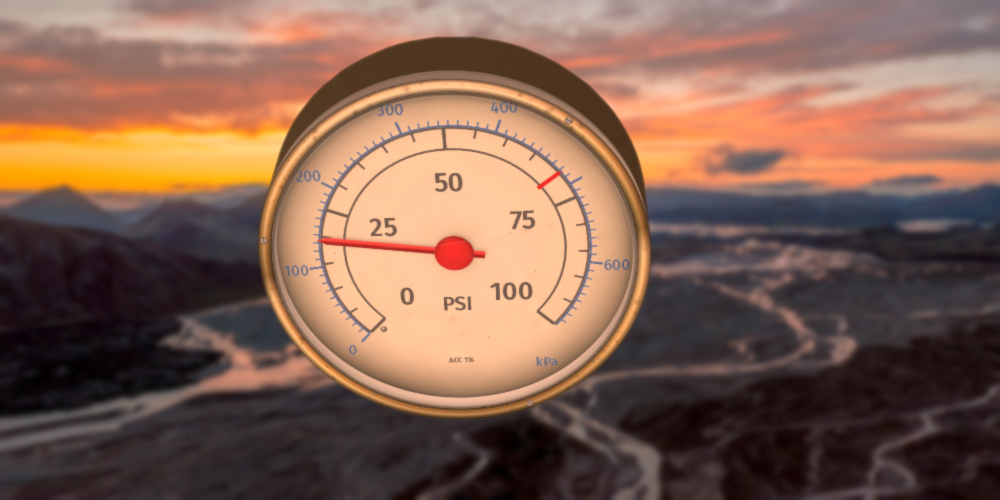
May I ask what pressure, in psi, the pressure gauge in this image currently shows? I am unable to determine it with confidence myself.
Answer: 20 psi
